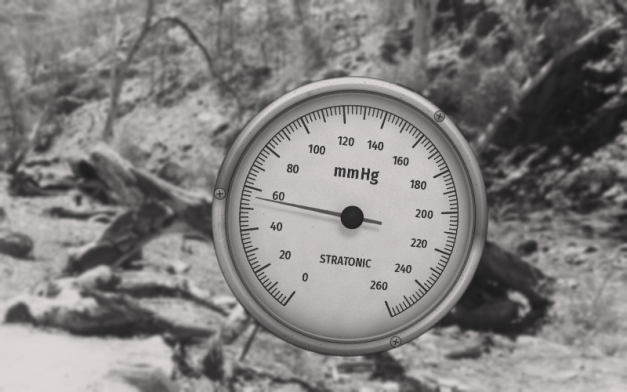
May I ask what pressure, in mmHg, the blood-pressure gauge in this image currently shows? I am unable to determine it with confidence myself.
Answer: 56 mmHg
